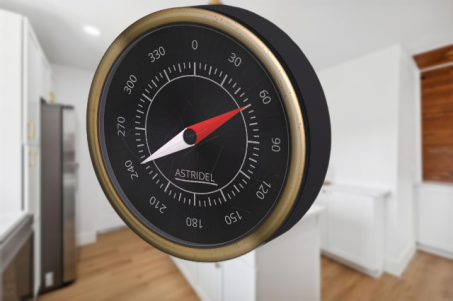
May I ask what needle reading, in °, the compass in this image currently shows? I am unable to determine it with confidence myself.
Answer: 60 °
